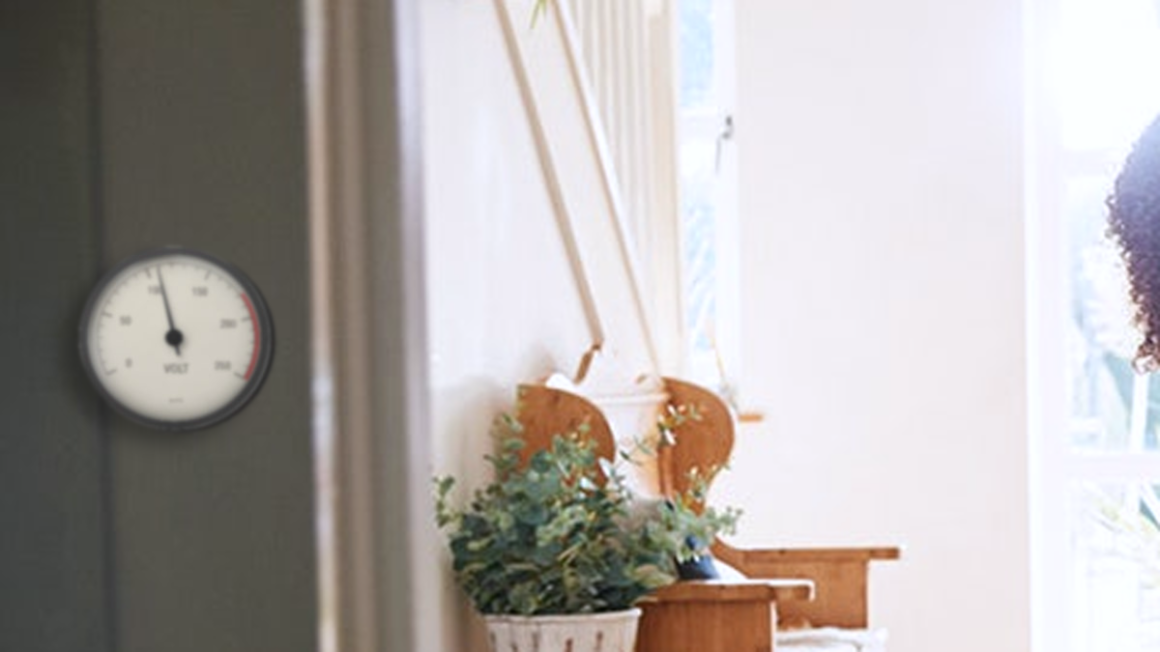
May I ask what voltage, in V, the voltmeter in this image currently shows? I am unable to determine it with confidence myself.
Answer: 110 V
